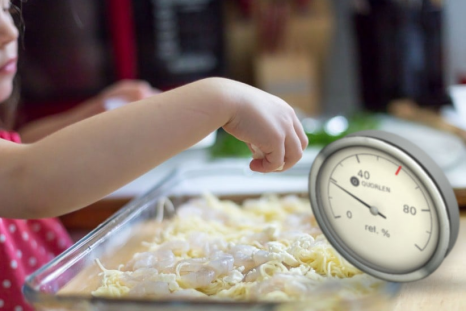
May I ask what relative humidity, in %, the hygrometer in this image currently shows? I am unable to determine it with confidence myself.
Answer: 20 %
